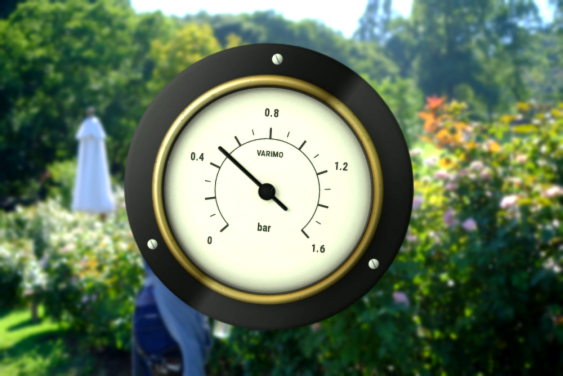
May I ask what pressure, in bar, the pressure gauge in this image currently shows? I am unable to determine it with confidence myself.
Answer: 0.5 bar
